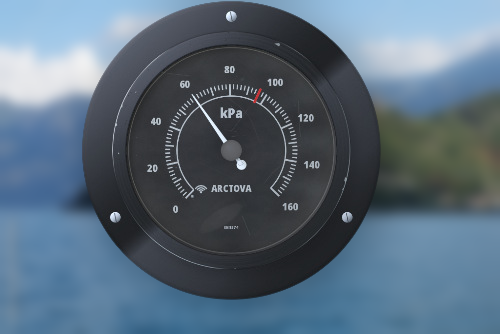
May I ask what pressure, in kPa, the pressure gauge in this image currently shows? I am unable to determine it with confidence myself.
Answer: 60 kPa
